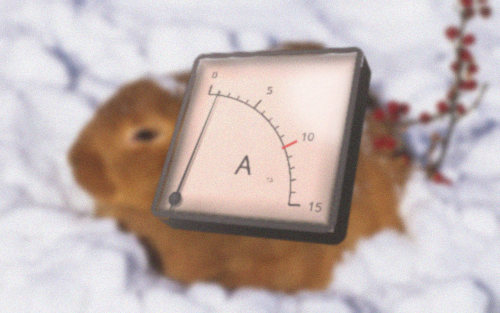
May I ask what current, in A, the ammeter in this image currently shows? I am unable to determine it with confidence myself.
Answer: 1 A
